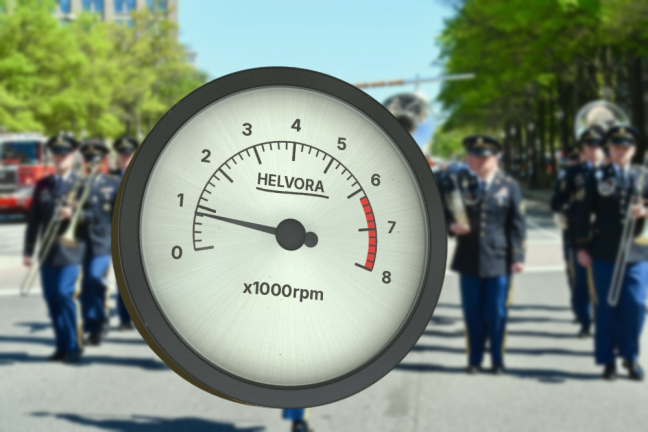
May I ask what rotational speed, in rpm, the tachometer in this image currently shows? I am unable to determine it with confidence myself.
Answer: 800 rpm
